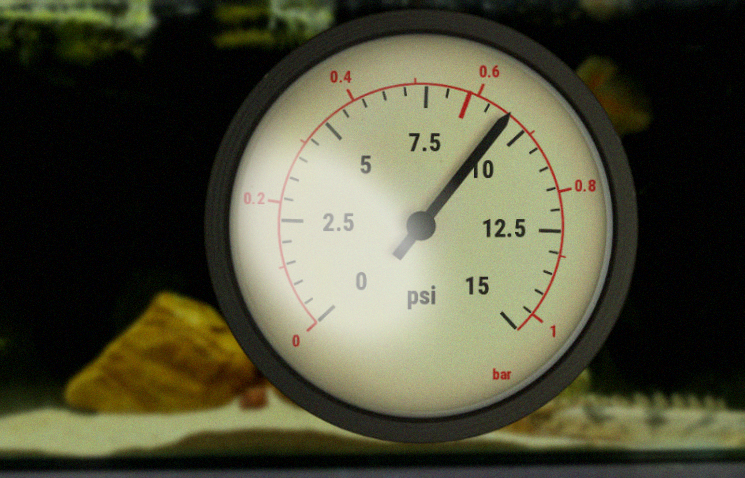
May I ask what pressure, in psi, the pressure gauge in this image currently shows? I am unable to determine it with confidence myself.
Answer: 9.5 psi
